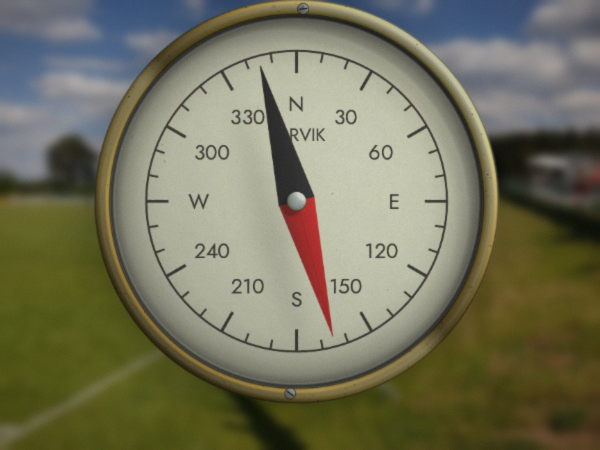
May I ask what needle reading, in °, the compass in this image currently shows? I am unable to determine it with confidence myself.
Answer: 165 °
